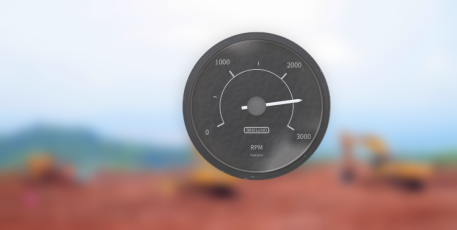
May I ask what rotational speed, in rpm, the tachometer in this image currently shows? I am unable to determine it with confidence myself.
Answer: 2500 rpm
